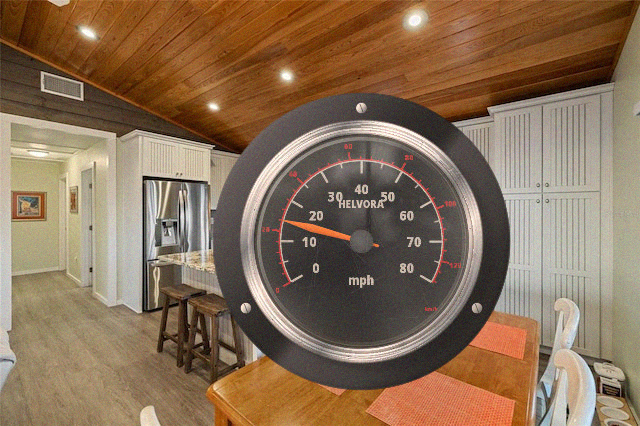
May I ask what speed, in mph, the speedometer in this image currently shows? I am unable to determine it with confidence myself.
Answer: 15 mph
